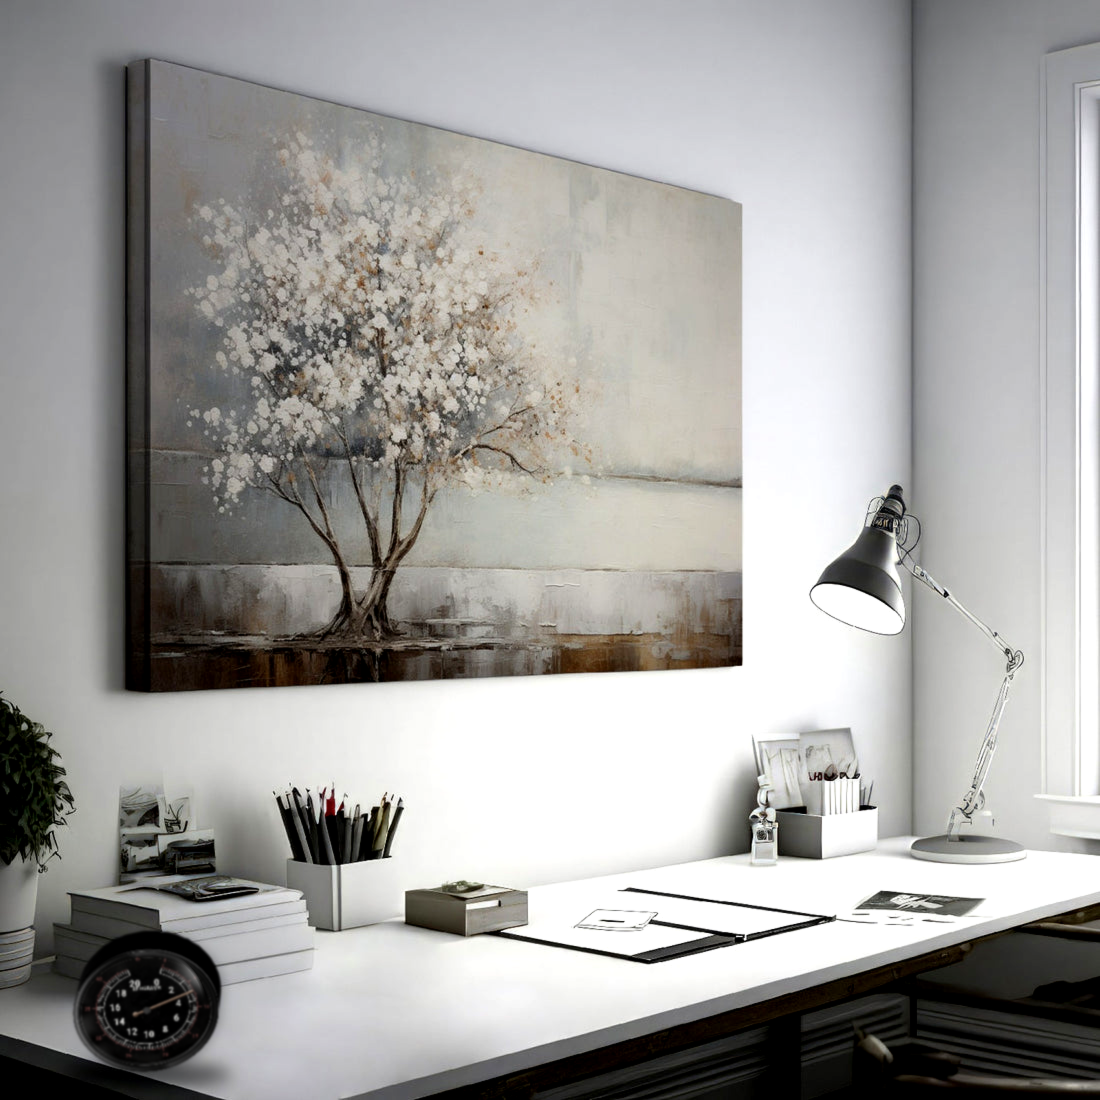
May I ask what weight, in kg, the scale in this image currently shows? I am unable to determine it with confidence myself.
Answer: 3 kg
